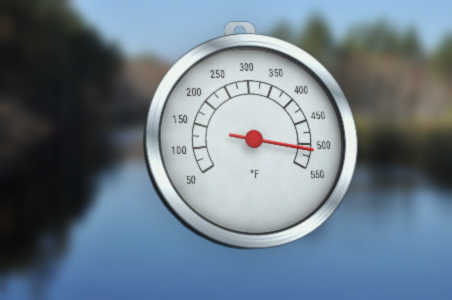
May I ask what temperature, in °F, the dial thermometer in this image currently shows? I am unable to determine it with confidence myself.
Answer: 512.5 °F
